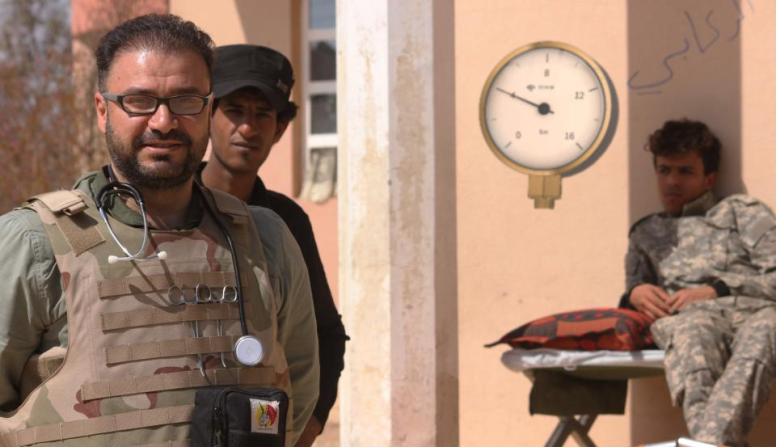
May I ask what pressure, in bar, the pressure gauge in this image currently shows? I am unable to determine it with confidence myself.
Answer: 4 bar
